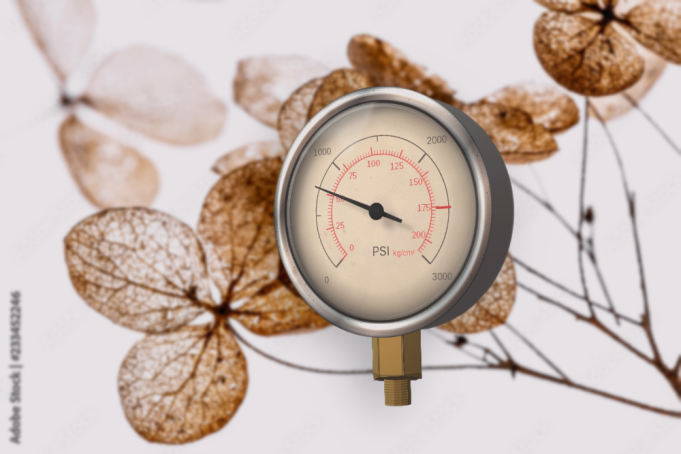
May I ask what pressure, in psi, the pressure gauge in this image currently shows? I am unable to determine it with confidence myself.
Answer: 750 psi
